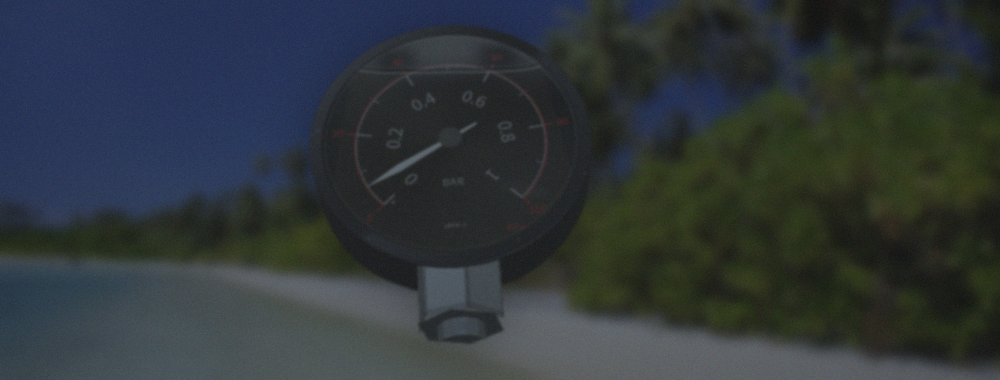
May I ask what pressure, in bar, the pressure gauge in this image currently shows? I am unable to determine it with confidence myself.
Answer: 0.05 bar
